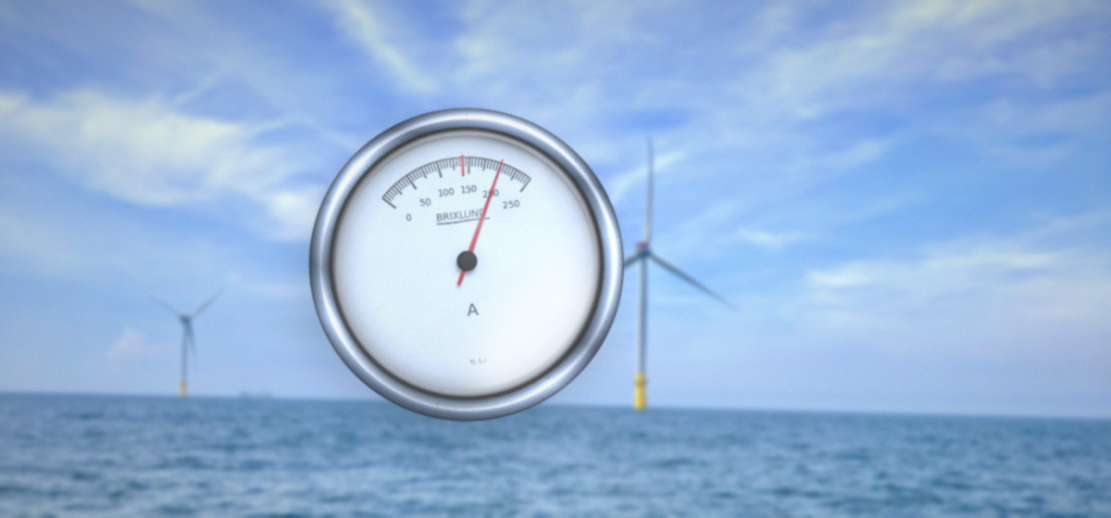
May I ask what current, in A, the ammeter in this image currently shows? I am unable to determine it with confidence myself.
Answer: 200 A
